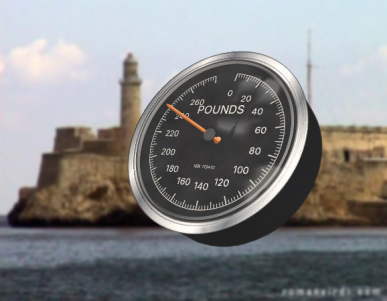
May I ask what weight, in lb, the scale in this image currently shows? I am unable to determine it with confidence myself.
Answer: 240 lb
